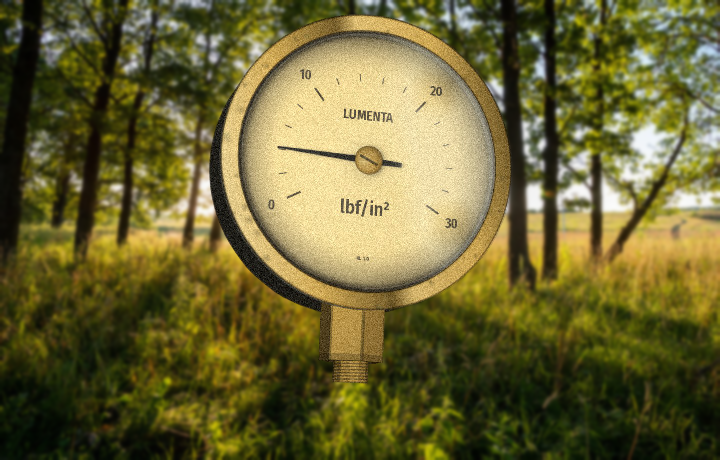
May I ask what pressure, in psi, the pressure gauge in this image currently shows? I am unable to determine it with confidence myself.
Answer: 4 psi
